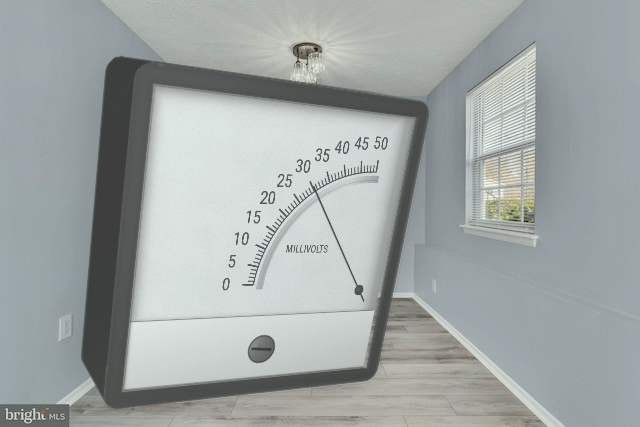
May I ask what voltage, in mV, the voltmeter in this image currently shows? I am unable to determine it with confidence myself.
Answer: 30 mV
